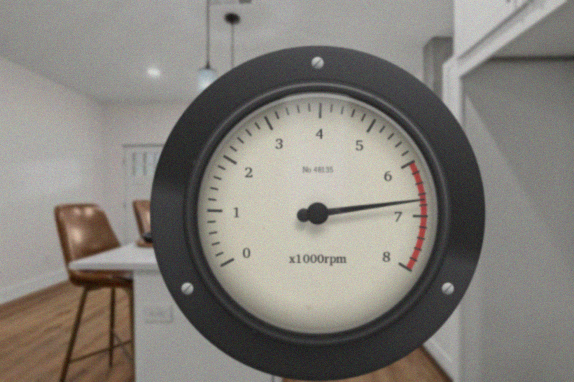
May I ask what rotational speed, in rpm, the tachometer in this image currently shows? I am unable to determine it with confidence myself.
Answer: 6700 rpm
